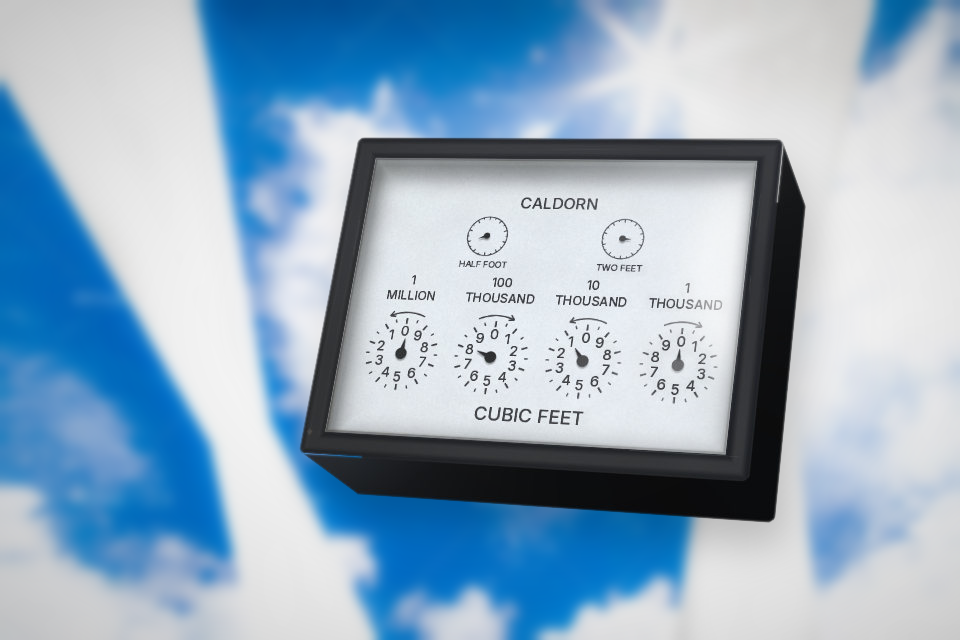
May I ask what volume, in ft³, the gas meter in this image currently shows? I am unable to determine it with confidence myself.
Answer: 981000 ft³
